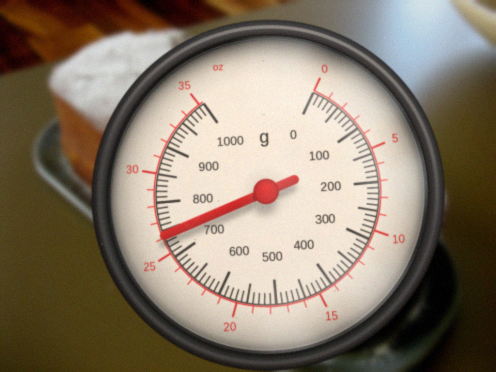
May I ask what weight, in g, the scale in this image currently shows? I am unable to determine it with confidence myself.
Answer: 740 g
